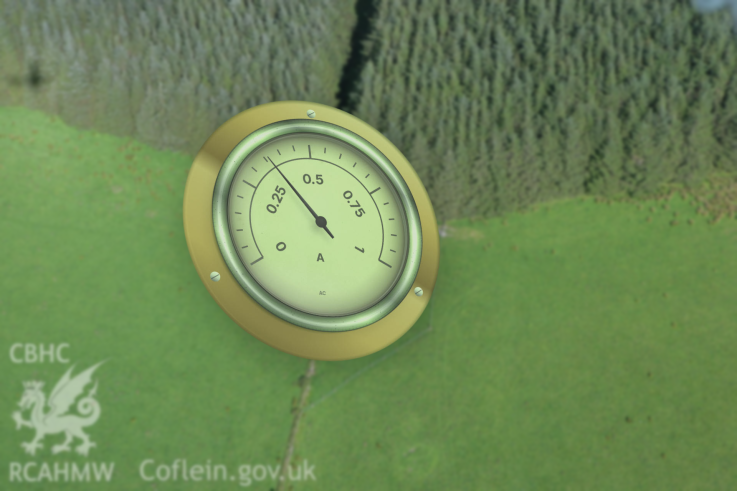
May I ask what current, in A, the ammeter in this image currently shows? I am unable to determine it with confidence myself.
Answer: 0.35 A
